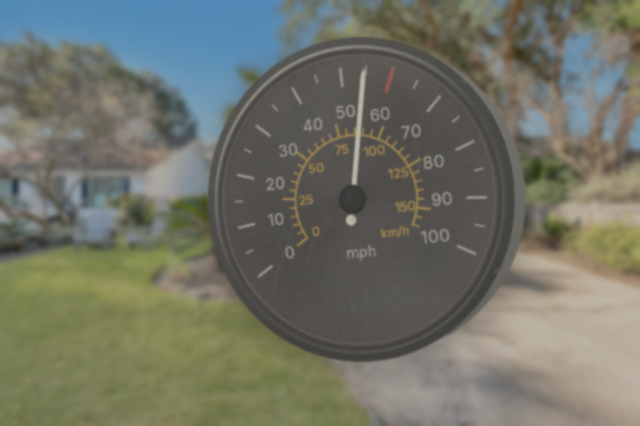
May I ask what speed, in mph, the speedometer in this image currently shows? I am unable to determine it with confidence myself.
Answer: 55 mph
